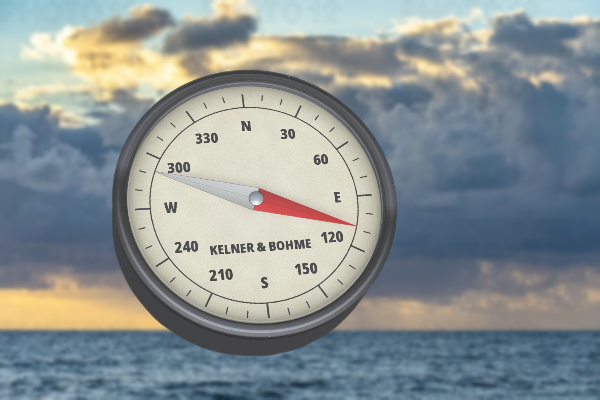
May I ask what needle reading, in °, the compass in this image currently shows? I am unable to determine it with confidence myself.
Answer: 110 °
